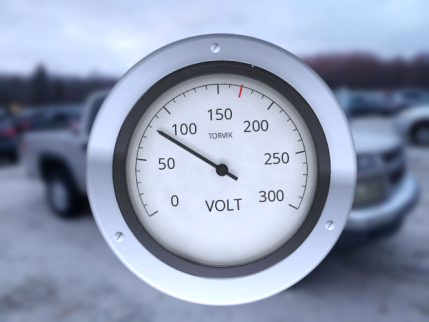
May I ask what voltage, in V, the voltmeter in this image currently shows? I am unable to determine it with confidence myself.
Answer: 80 V
